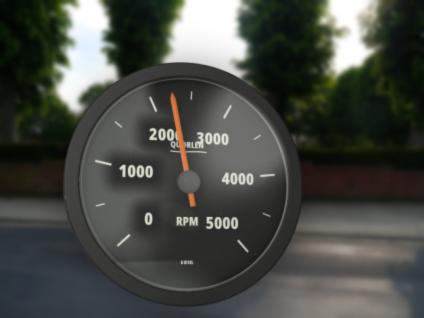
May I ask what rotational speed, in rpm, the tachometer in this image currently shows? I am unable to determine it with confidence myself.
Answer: 2250 rpm
